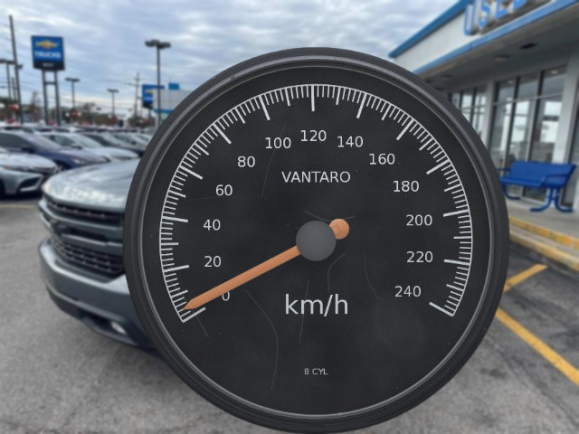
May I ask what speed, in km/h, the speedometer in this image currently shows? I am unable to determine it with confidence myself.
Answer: 4 km/h
